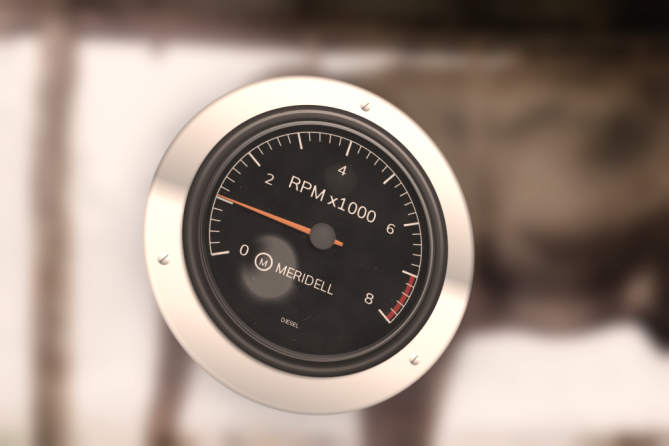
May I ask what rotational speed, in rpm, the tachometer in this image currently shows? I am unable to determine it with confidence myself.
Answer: 1000 rpm
